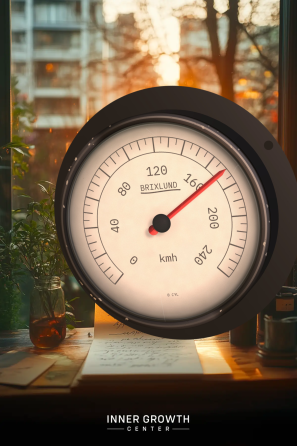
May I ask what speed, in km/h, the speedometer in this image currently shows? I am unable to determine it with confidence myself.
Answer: 170 km/h
